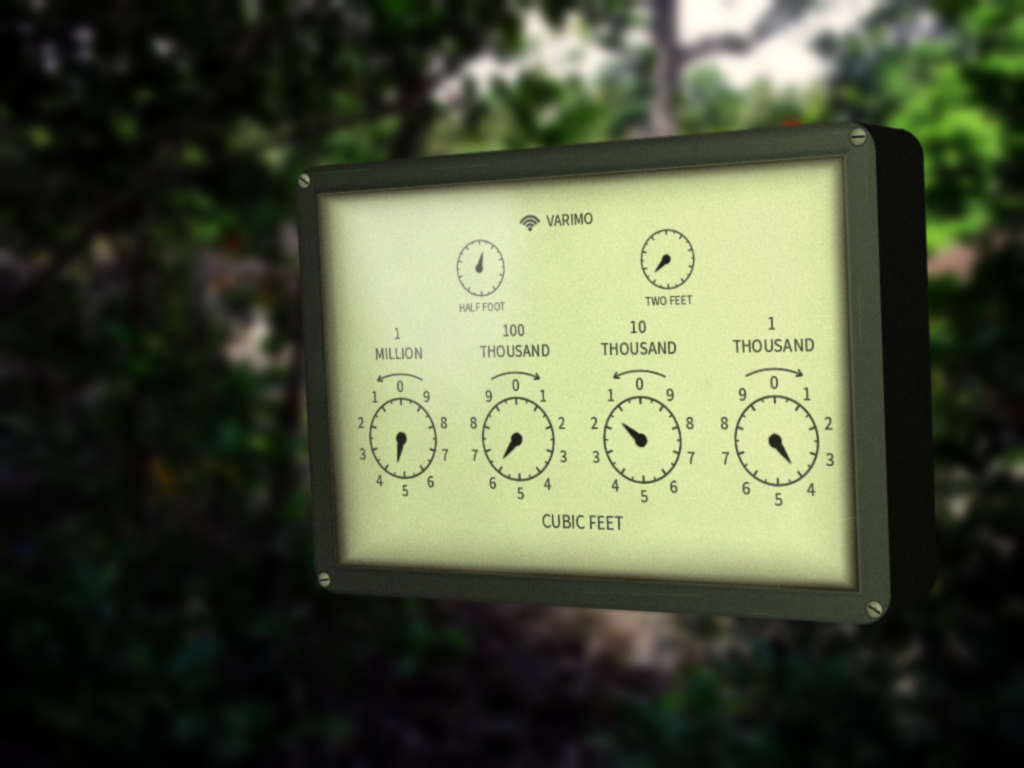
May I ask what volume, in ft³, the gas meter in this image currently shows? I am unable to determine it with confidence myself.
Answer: 461400 ft³
